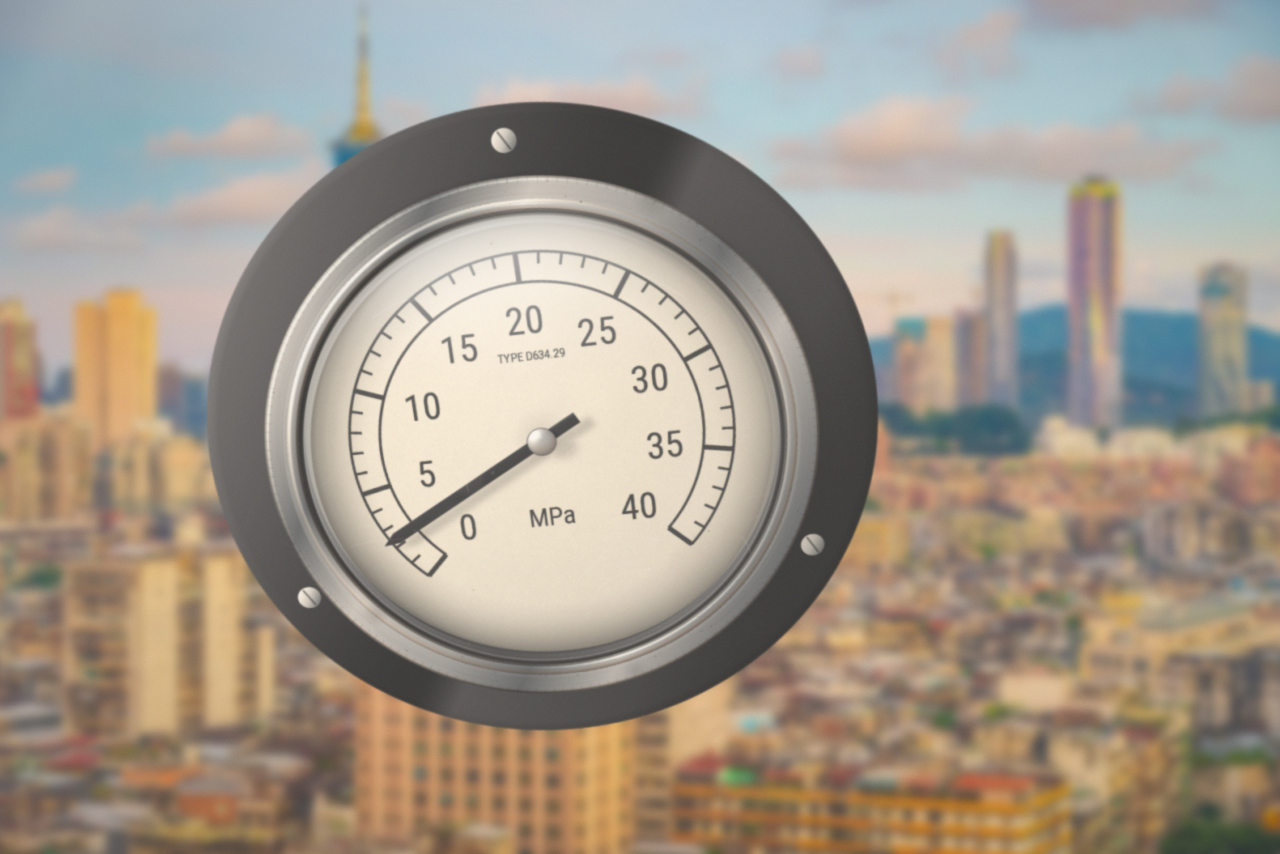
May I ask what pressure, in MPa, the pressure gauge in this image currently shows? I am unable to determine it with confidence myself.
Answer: 2.5 MPa
